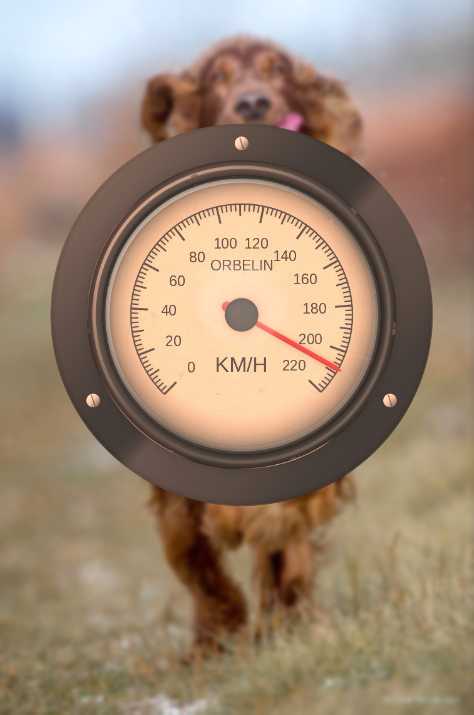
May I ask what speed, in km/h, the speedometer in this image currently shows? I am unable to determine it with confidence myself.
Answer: 208 km/h
